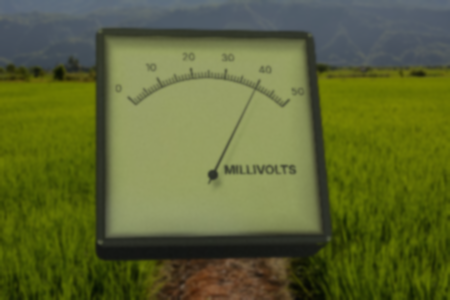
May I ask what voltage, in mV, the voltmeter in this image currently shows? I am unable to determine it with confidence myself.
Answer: 40 mV
